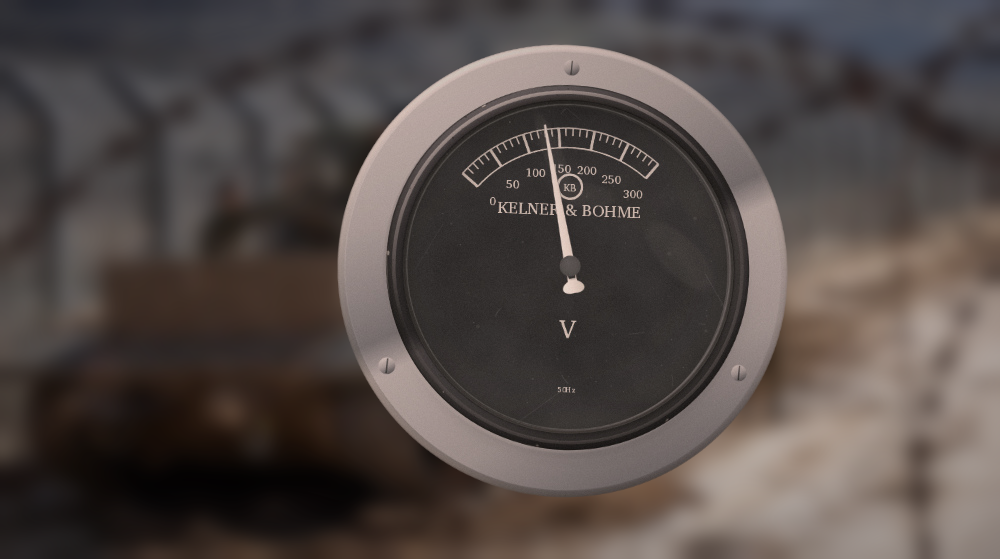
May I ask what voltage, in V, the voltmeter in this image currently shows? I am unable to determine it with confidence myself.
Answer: 130 V
